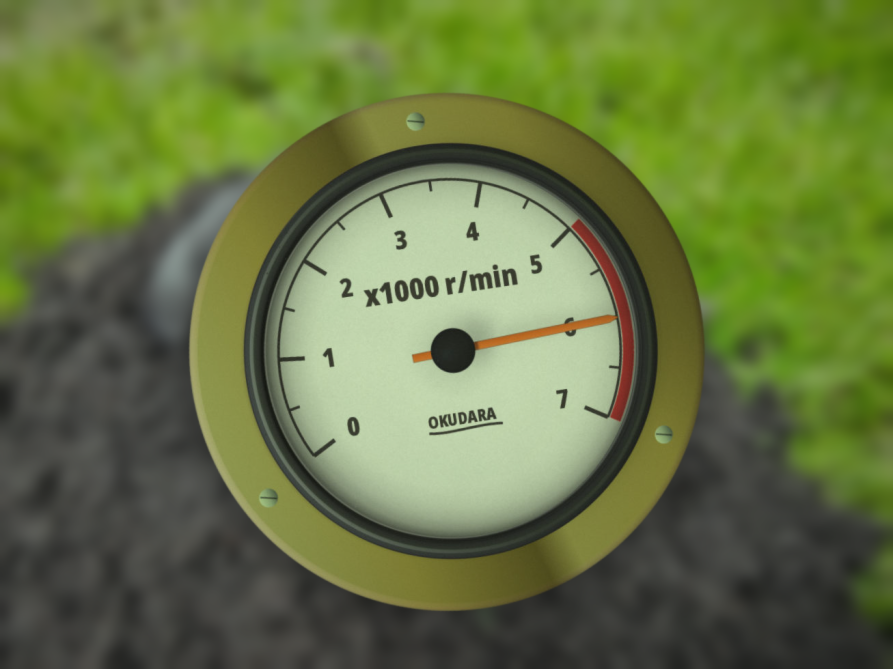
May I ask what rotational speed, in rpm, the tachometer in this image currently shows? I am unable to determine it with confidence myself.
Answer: 6000 rpm
